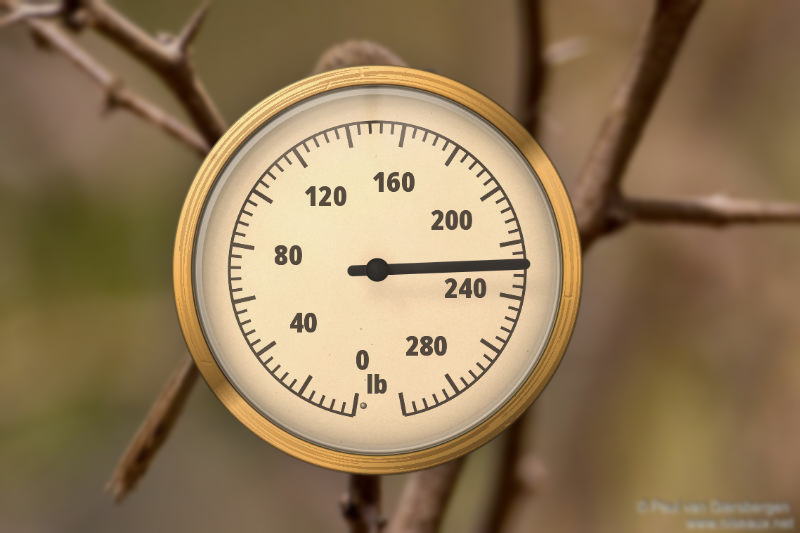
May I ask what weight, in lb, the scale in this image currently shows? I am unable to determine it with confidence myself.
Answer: 228 lb
